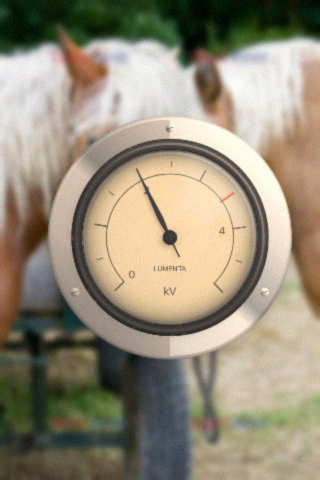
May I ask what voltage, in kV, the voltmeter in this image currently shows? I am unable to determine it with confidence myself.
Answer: 2 kV
